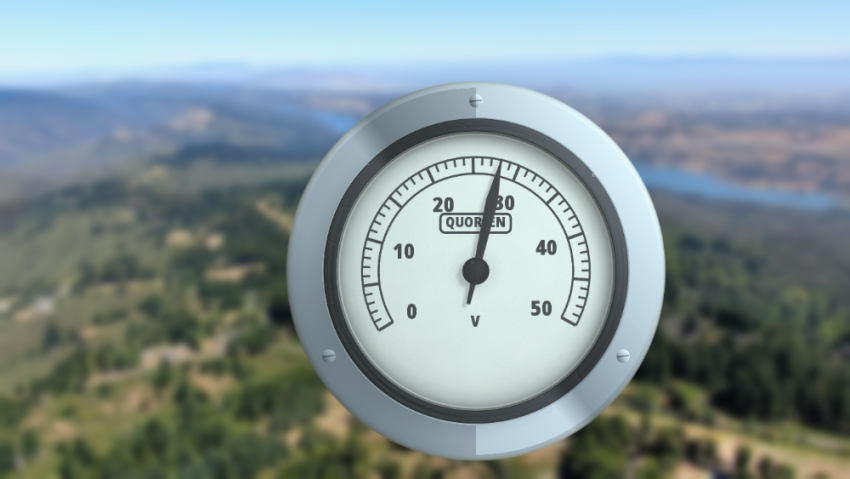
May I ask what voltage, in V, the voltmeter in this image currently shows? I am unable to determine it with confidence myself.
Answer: 28 V
